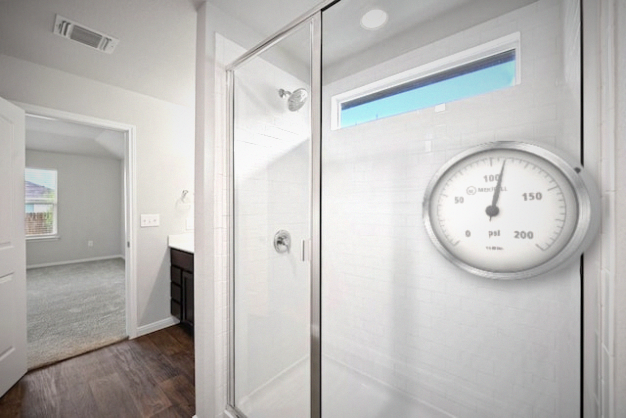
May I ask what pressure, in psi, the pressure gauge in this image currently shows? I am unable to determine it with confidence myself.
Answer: 110 psi
